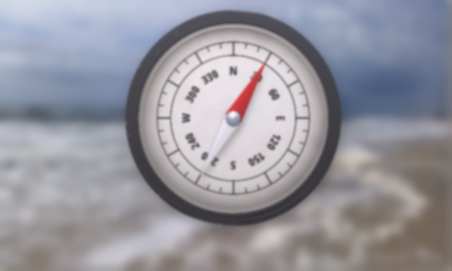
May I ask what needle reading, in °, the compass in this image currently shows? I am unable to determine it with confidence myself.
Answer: 30 °
